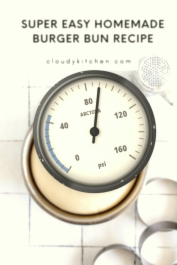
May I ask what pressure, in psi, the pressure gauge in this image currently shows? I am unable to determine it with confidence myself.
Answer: 90 psi
